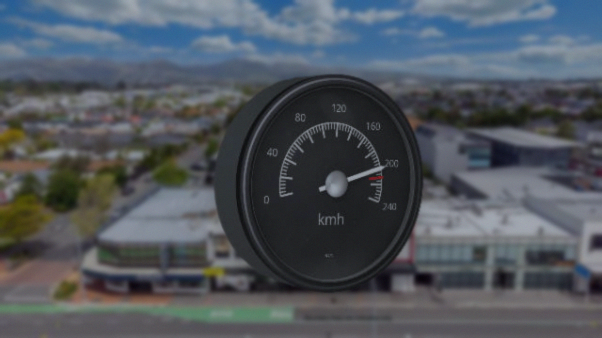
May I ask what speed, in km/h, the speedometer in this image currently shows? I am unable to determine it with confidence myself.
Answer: 200 km/h
